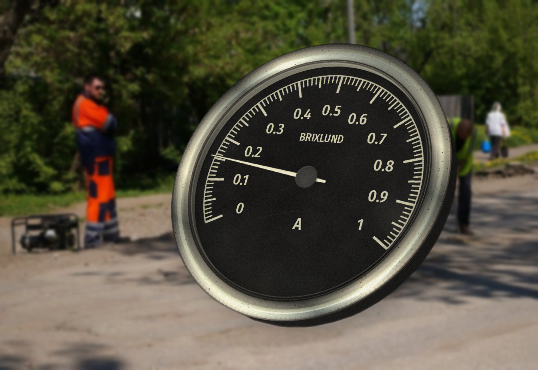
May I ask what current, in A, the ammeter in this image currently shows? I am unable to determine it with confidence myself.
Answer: 0.15 A
